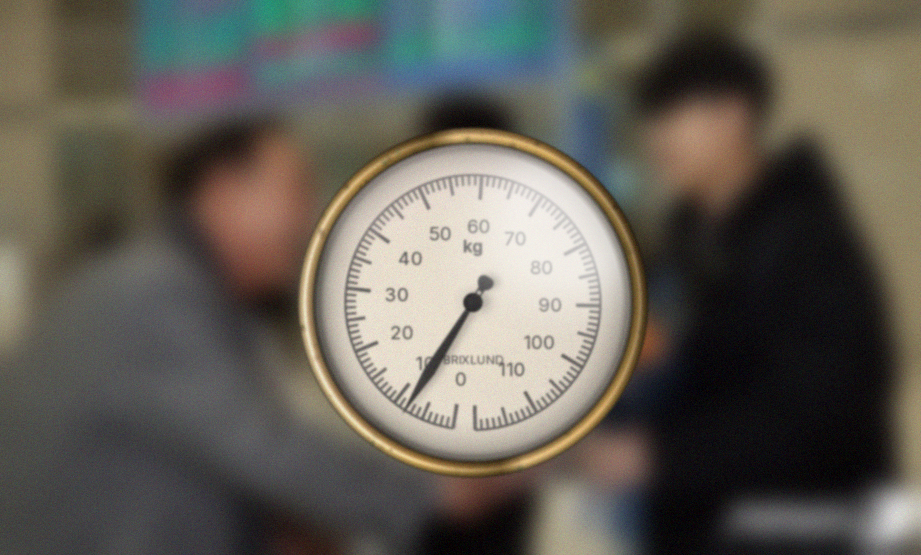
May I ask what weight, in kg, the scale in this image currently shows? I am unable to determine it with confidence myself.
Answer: 8 kg
